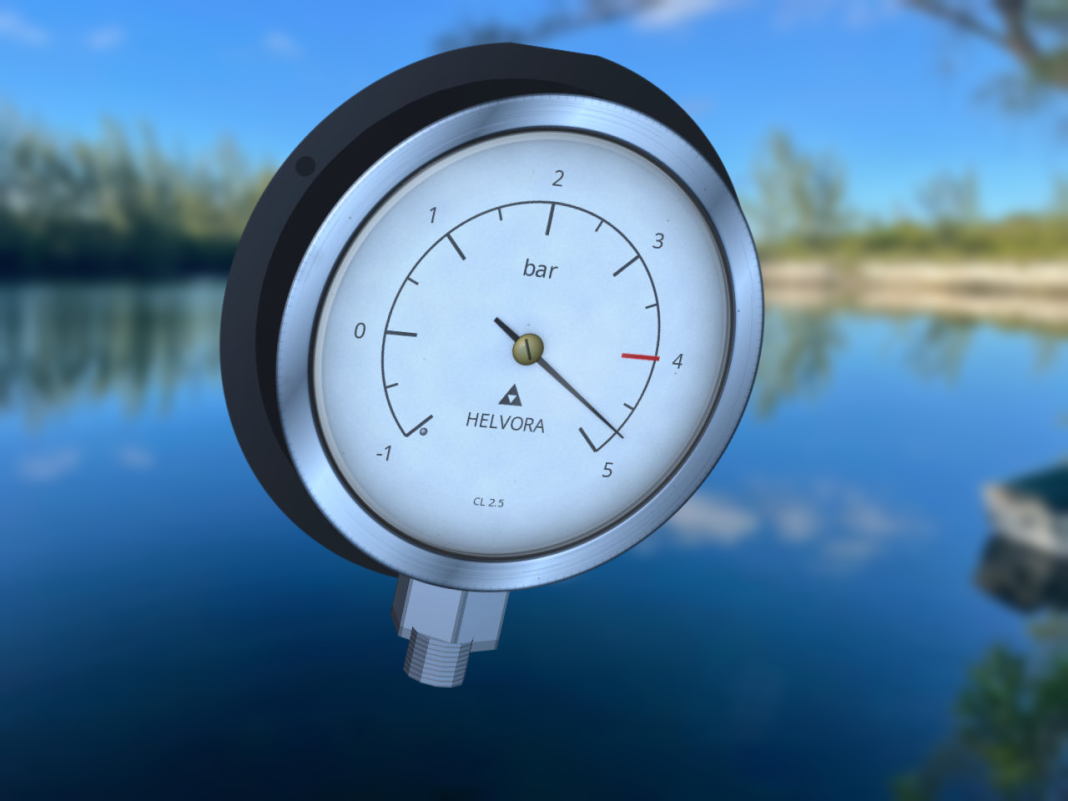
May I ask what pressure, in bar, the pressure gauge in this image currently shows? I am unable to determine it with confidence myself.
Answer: 4.75 bar
